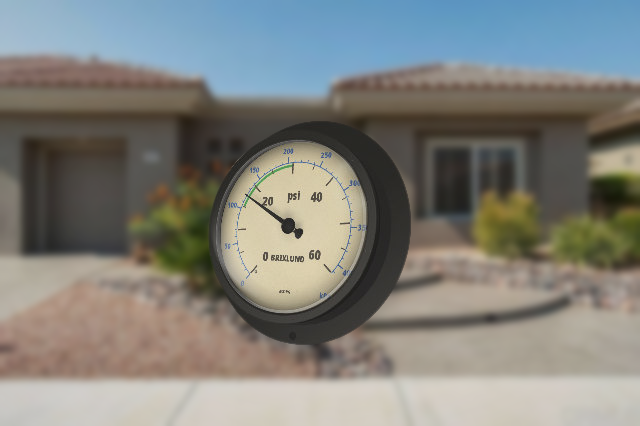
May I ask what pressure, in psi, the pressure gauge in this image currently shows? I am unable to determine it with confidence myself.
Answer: 17.5 psi
